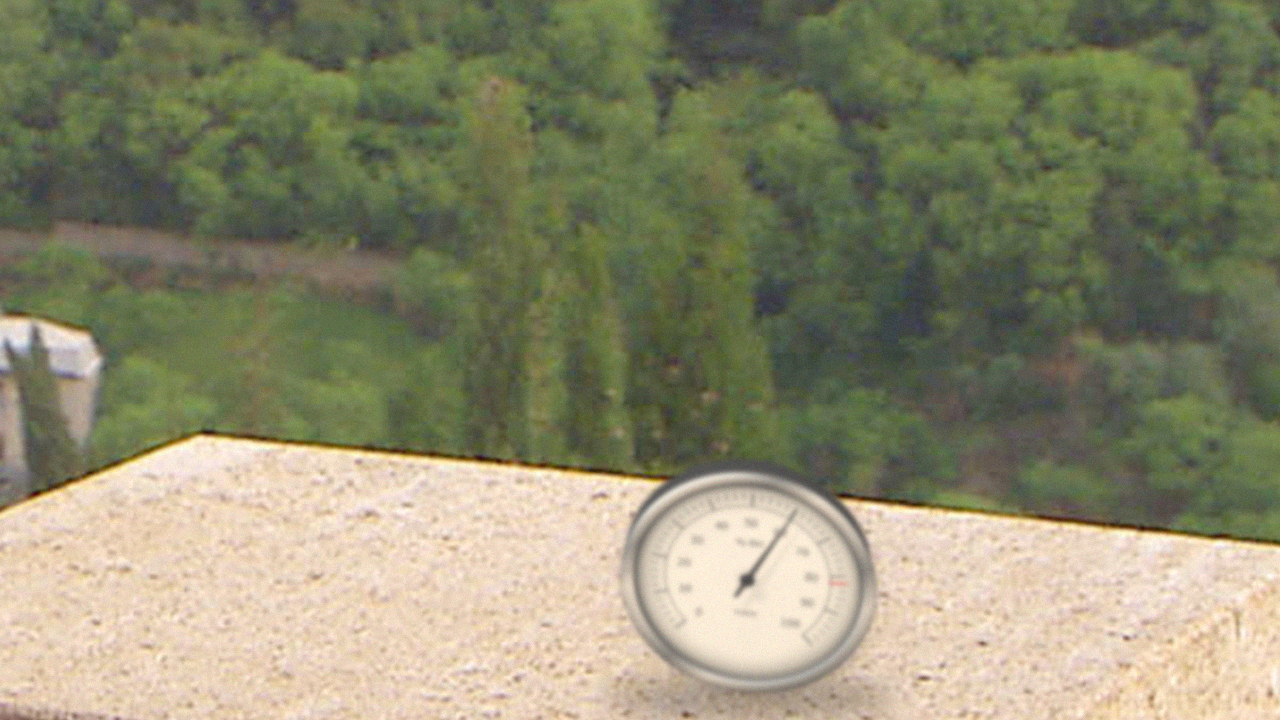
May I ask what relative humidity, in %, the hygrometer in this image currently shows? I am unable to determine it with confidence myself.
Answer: 60 %
